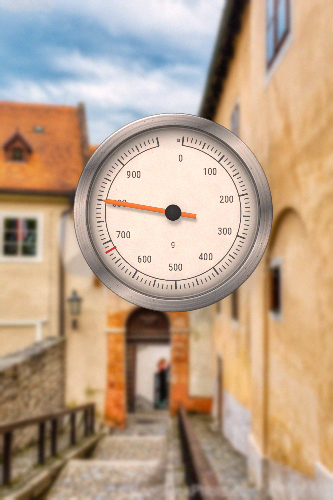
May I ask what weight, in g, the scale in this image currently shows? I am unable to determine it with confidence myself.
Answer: 800 g
